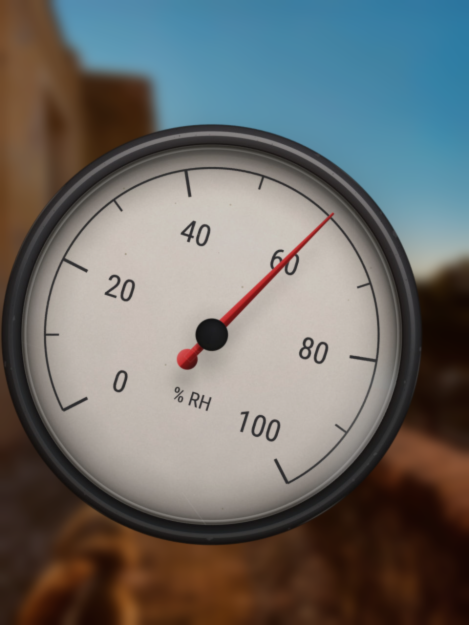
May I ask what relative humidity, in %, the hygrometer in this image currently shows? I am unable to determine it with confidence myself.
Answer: 60 %
